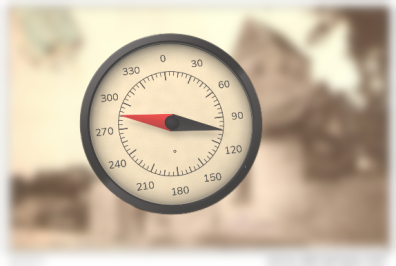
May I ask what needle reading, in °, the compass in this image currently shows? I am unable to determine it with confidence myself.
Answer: 285 °
